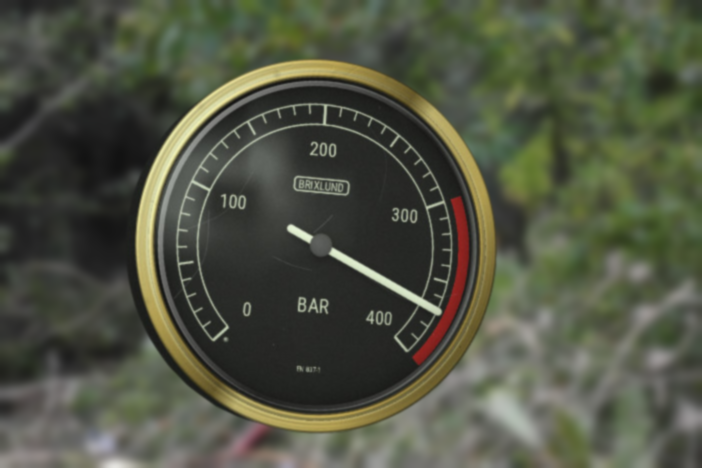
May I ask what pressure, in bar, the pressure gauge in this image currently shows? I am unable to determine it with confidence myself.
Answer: 370 bar
